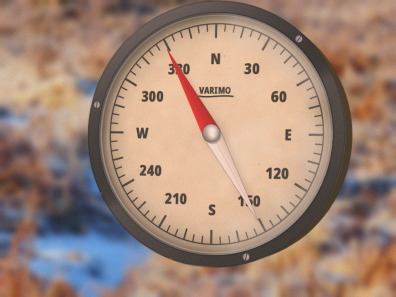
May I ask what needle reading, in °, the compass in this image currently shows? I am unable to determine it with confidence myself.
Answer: 330 °
